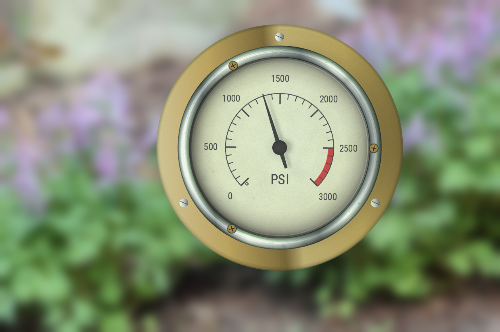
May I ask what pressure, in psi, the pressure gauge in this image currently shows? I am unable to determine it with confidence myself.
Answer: 1300 psi
